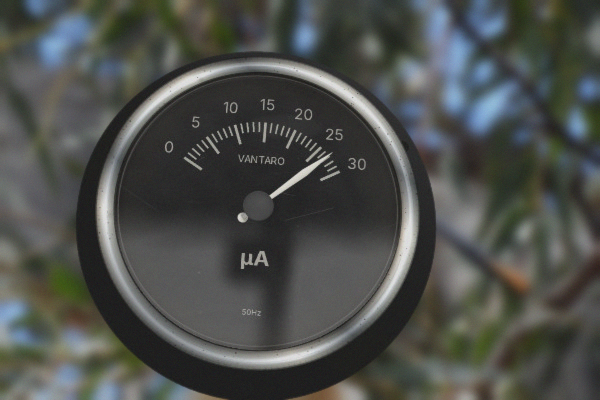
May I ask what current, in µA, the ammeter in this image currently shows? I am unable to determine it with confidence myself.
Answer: 27 µA
